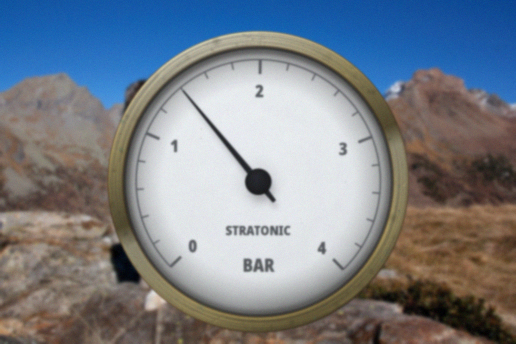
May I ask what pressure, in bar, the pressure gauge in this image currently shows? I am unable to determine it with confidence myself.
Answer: 1.4 bar
